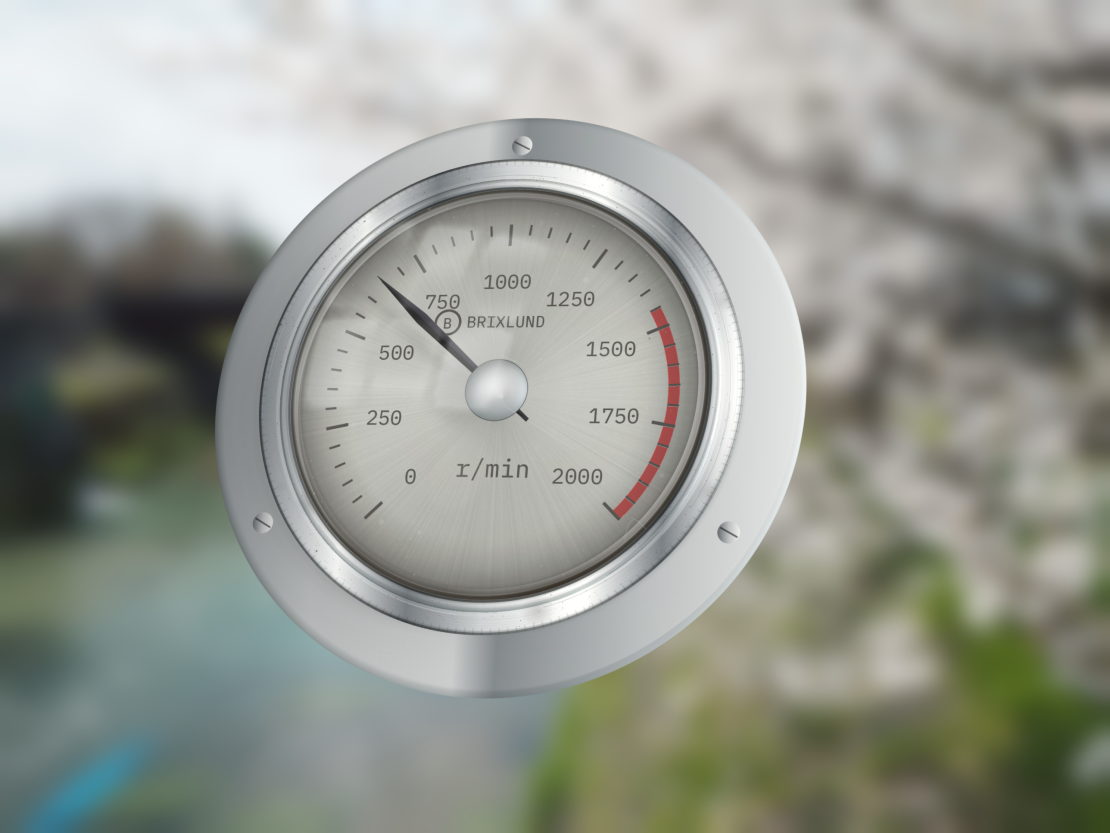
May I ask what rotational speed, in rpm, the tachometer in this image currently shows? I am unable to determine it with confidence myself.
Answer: 650 rpm
